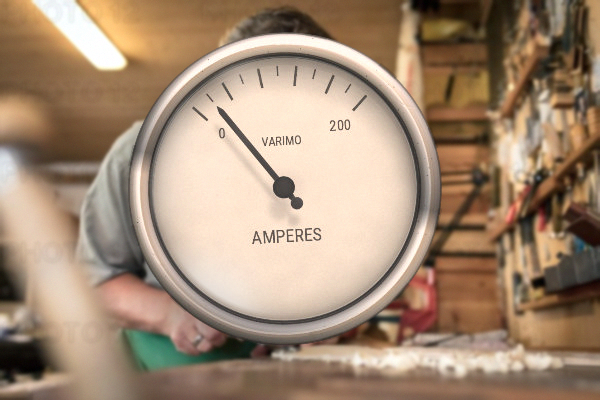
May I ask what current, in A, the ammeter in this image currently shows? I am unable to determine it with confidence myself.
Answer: 20 A
